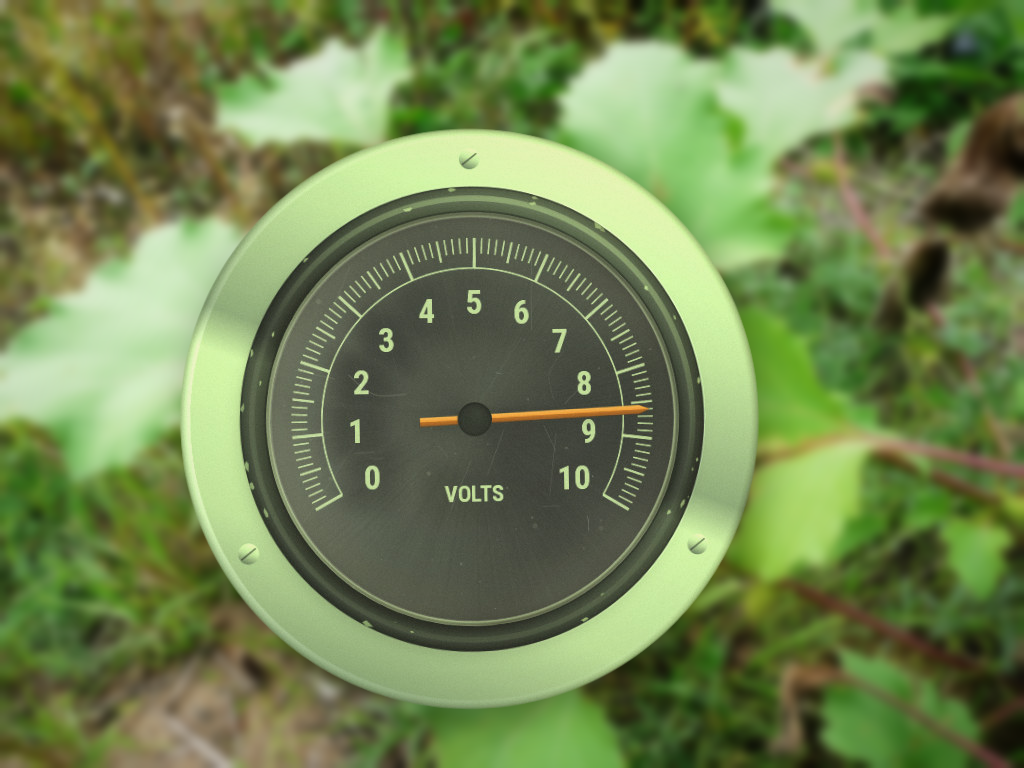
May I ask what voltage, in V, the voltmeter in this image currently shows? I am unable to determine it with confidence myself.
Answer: 8.6 V
